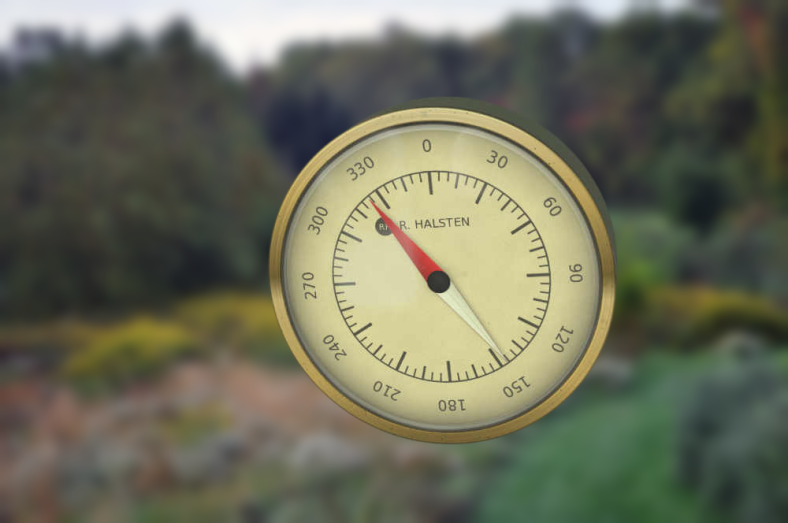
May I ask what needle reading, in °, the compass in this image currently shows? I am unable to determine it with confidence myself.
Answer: 325 °
